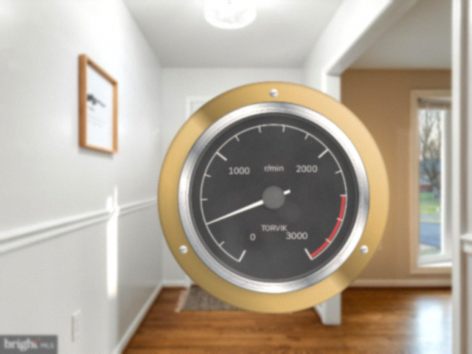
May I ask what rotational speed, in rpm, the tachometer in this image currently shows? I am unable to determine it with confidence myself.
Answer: 400 rpm
